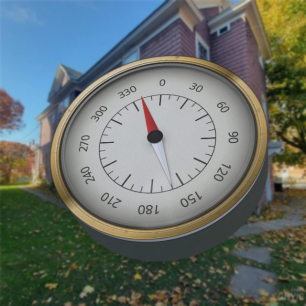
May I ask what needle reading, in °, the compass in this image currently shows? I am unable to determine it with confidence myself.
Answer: 340 °
